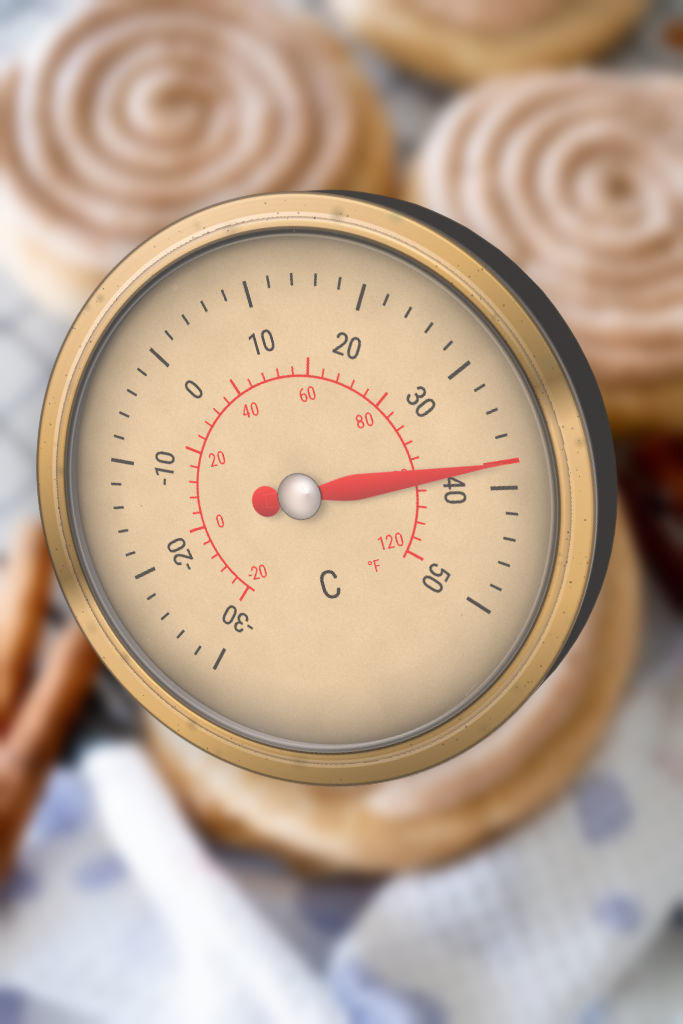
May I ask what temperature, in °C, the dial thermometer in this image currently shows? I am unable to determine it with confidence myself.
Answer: 38 °C
